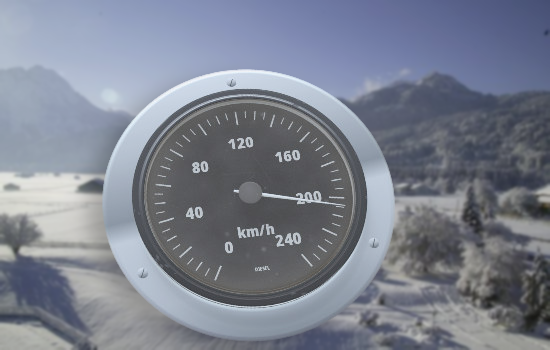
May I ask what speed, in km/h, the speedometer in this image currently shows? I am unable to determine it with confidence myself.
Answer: 205 km/h
